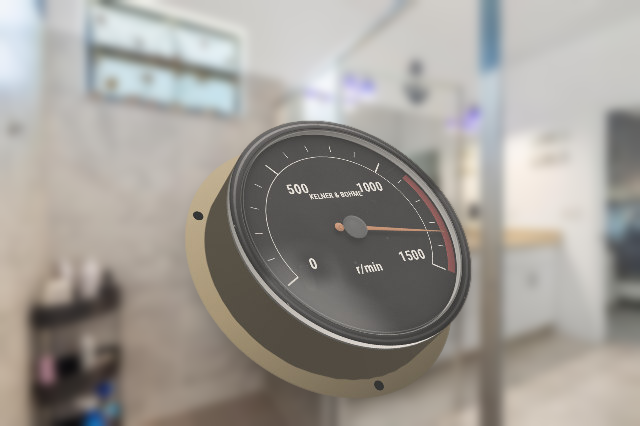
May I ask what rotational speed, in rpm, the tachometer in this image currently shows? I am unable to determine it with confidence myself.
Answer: 1350 rpm
